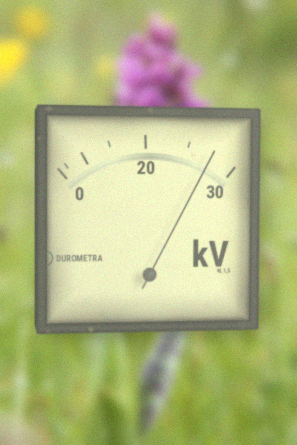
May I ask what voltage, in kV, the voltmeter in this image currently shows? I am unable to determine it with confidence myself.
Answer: 27.5 kV
